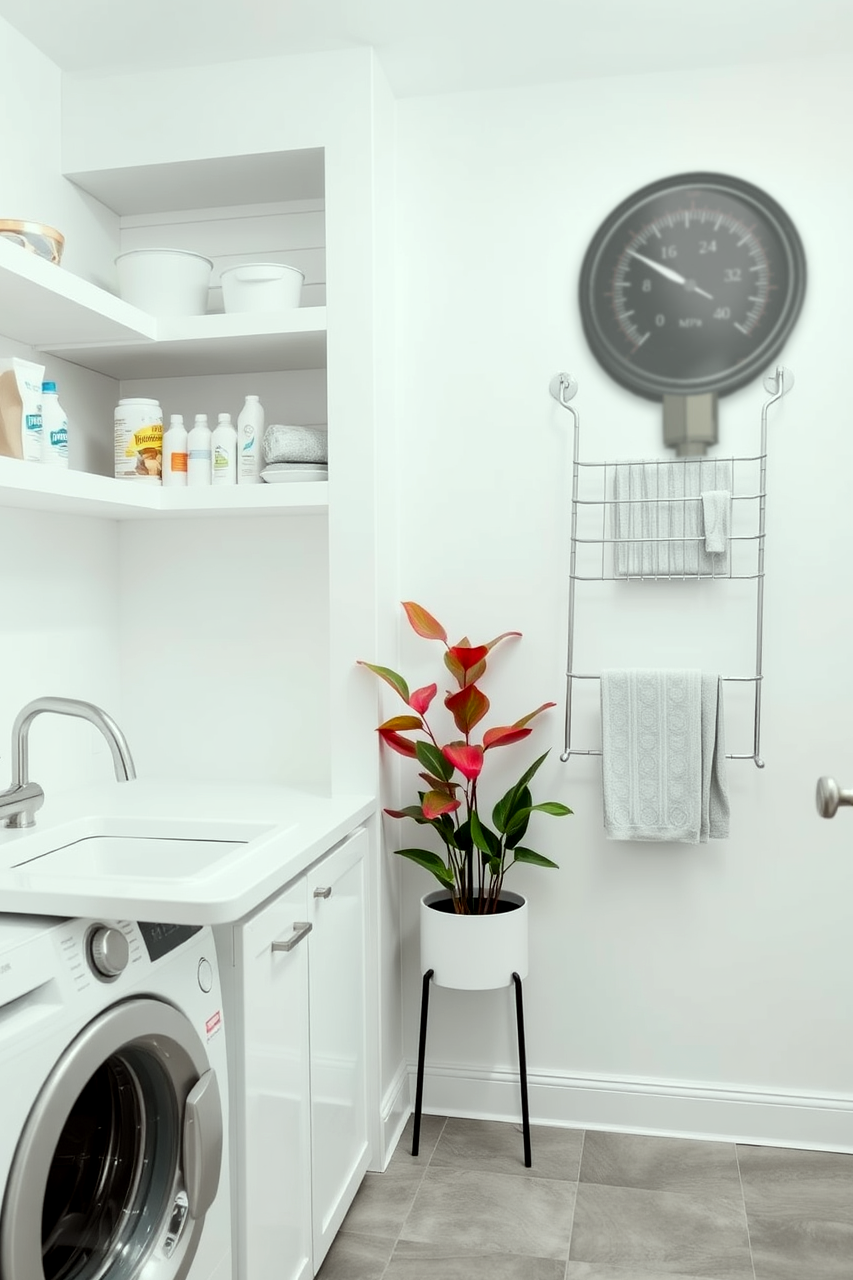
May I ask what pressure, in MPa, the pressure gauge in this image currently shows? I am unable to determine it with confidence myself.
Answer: 12 MPa
